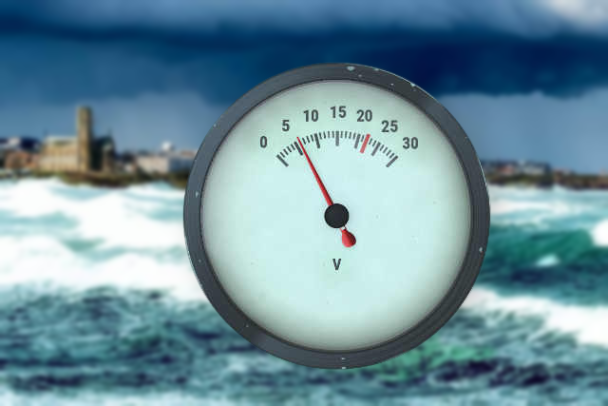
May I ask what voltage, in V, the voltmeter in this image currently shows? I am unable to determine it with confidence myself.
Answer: 6 V
